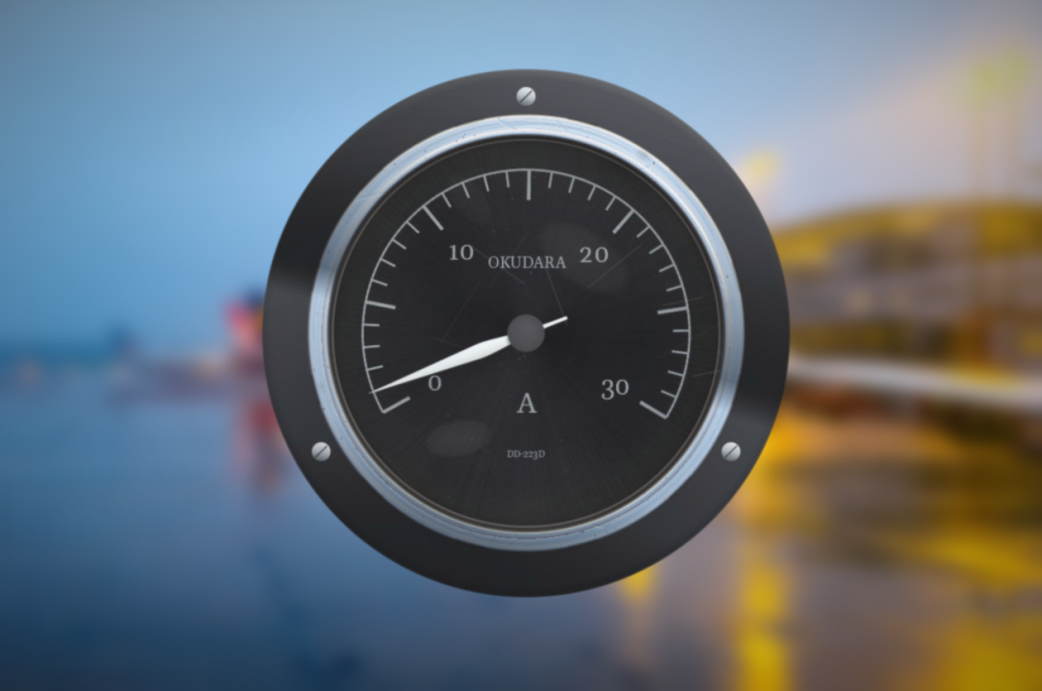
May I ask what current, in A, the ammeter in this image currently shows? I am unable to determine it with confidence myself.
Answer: 1 A
